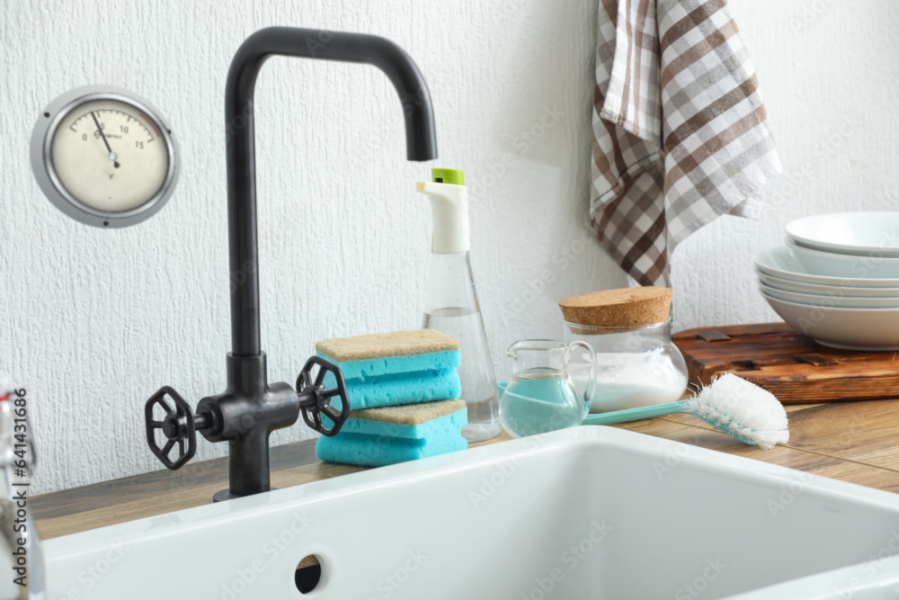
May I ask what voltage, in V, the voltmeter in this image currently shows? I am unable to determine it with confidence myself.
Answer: 4 V
